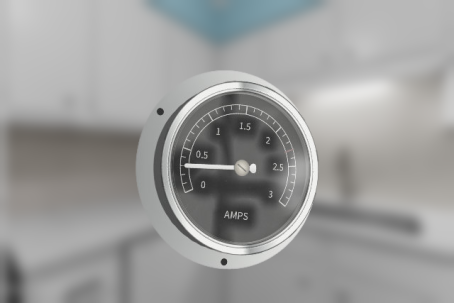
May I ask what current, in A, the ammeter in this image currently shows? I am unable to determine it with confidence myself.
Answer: 0.3 A
